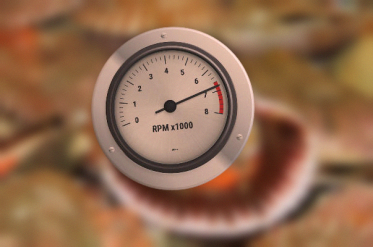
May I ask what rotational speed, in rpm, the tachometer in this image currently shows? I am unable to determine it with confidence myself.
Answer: 6800 rpm
